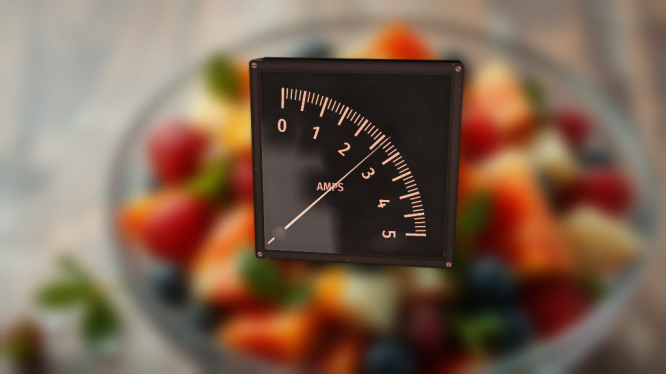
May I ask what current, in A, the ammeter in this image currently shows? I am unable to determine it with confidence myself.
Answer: 2.6 A
